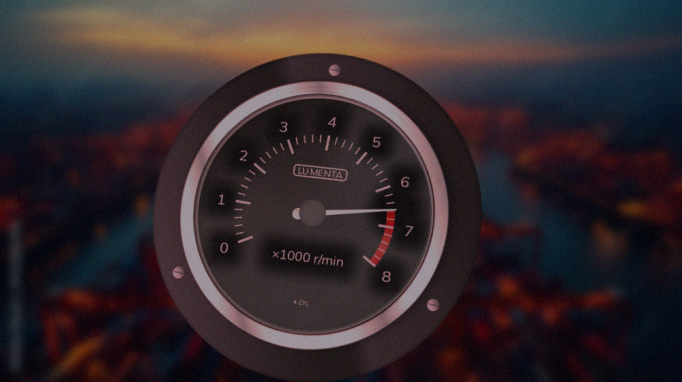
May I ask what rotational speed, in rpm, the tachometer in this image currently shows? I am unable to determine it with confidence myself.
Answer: 6600 rpm
